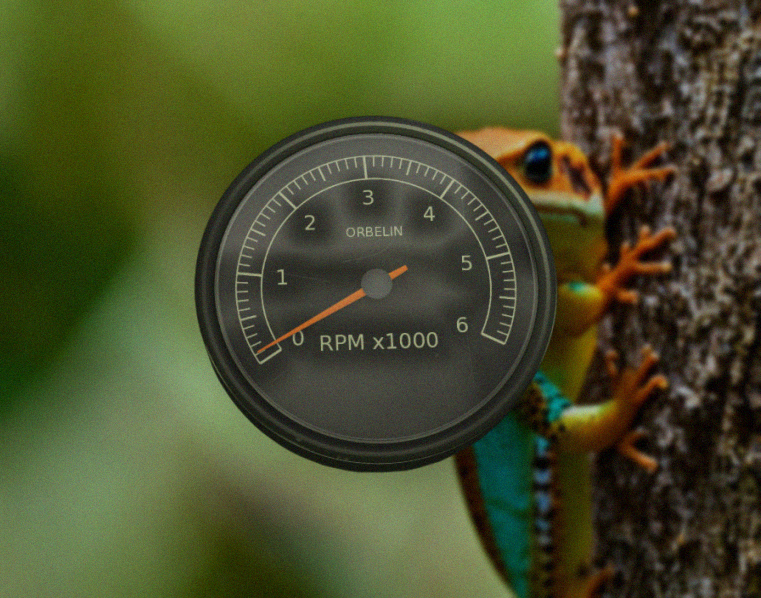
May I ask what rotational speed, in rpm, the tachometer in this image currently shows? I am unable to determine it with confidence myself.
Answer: 100 rpm
